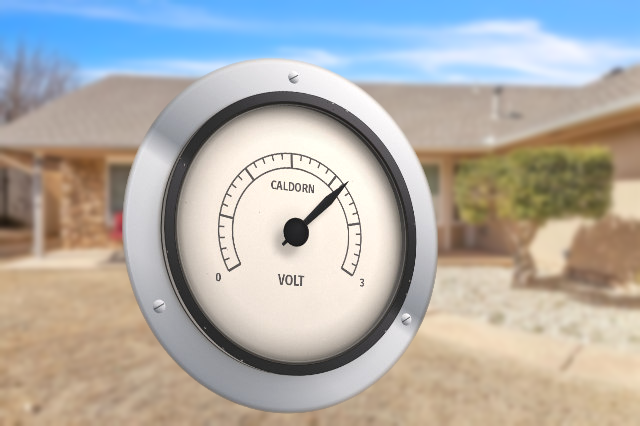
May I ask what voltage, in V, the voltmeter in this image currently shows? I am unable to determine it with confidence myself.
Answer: 2.1 V
